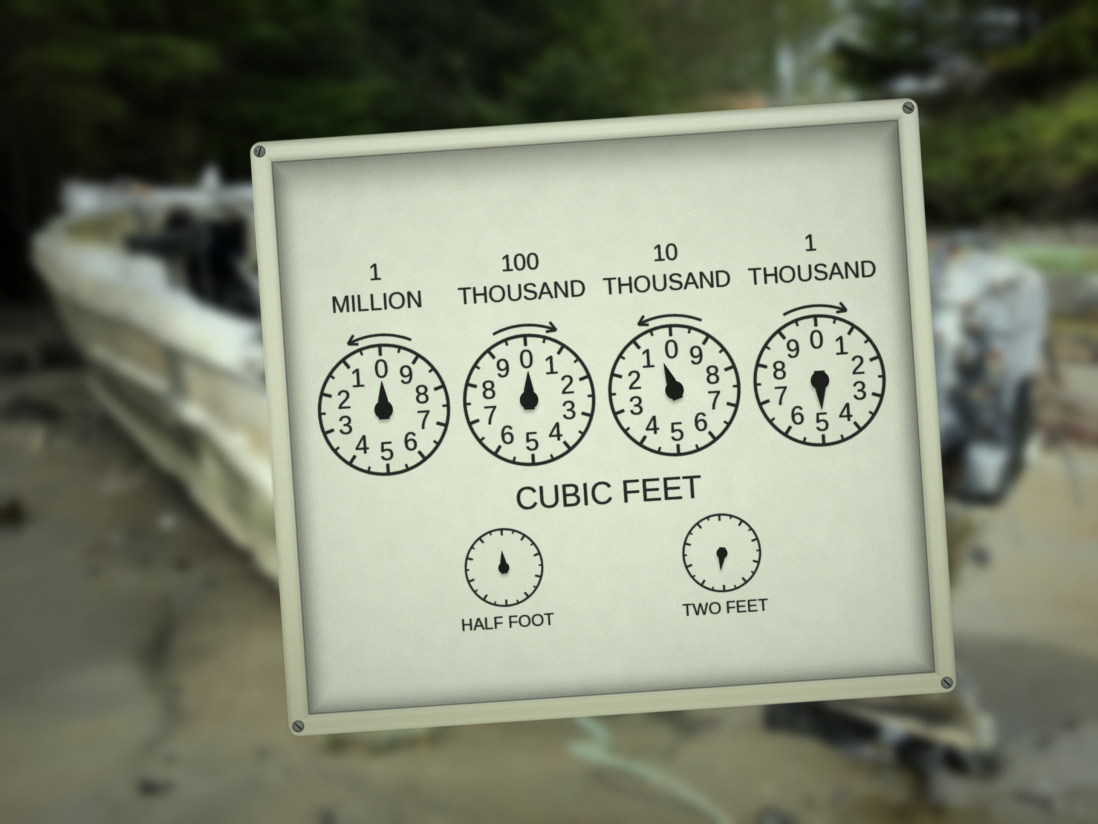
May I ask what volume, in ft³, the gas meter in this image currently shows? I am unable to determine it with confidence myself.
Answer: 500 ft³
